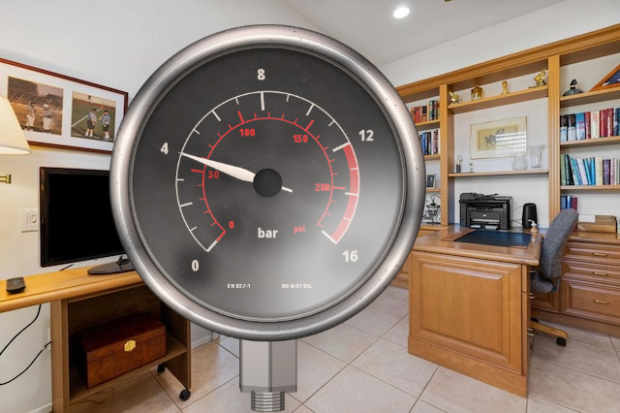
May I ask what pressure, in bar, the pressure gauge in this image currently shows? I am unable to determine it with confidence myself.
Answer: 4 bar
